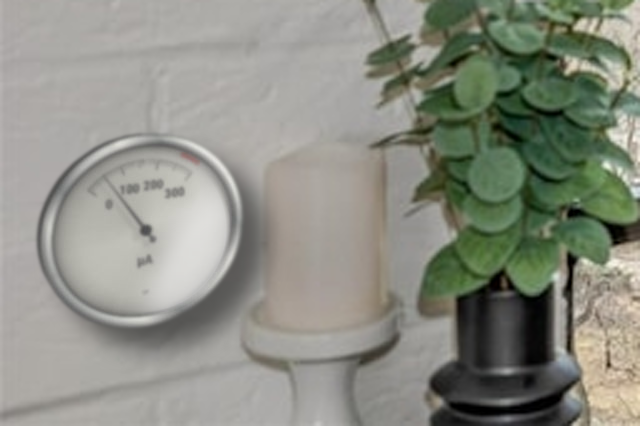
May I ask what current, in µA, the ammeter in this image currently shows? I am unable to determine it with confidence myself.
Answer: 50 µA
